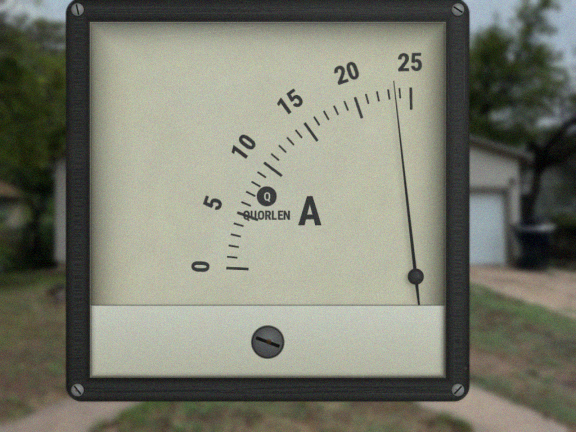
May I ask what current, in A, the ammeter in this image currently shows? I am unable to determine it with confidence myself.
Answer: 23.5 A
